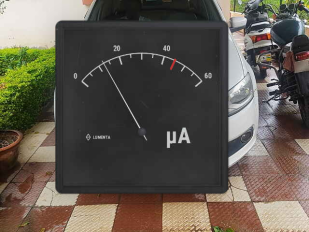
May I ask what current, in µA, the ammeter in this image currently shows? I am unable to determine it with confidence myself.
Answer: 12.5 µA
